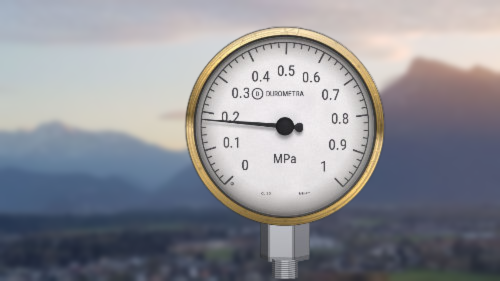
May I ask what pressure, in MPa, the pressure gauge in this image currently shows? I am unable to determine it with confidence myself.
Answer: 0.18 MPa
